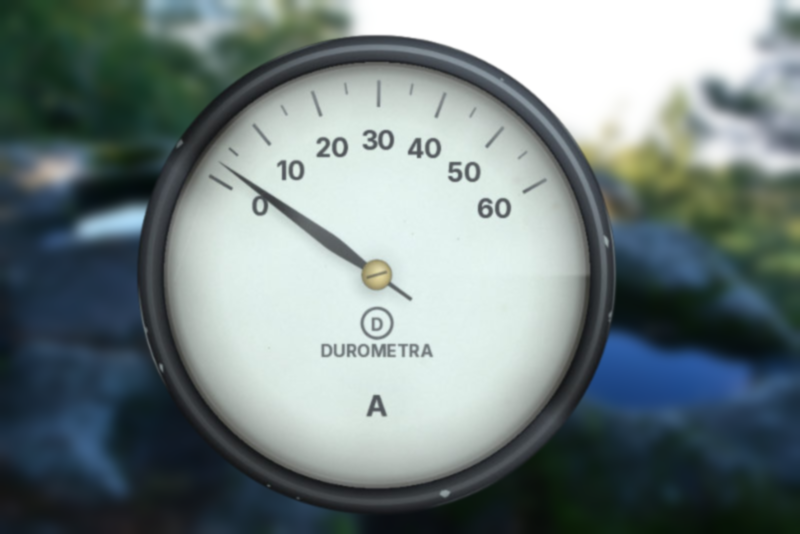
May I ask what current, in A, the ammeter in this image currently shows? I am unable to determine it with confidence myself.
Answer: 2.5 A
